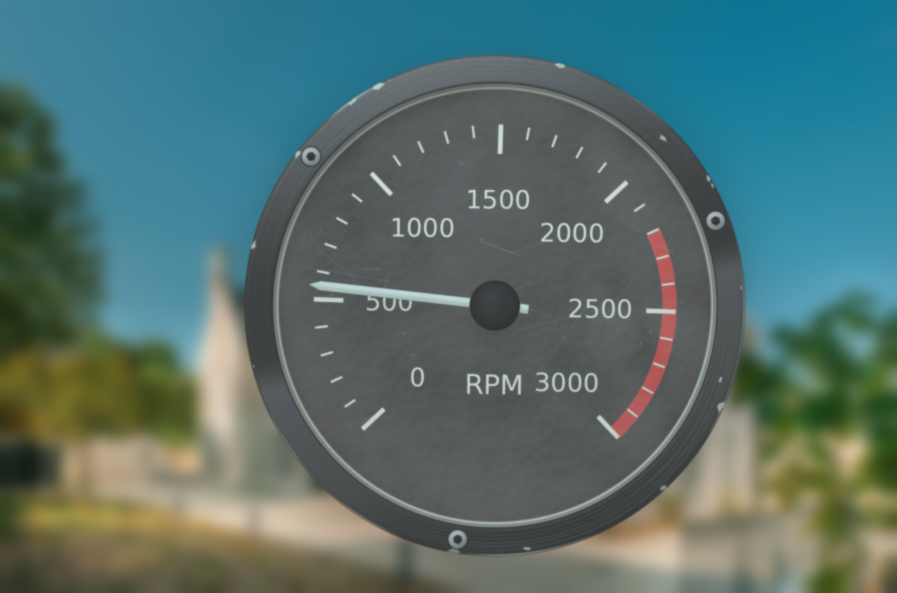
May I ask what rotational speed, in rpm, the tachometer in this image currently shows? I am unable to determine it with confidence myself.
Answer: 550 rpm
